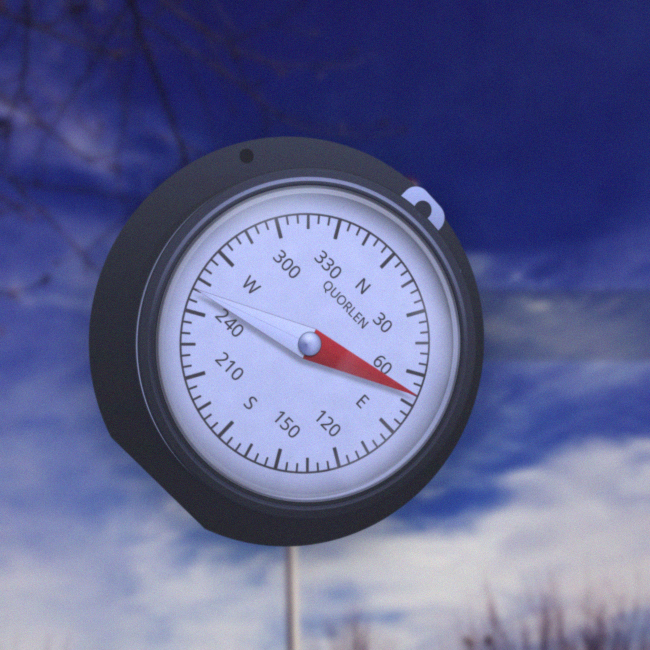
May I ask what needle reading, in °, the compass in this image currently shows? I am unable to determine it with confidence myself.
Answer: 70 °
